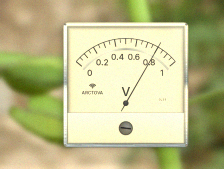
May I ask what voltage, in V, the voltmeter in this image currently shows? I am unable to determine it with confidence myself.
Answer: 0.8 V
